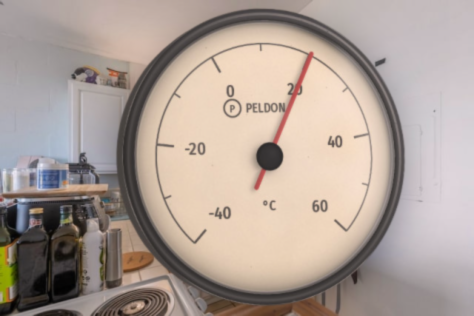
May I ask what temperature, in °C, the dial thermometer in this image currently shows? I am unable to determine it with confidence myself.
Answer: 20 °C
